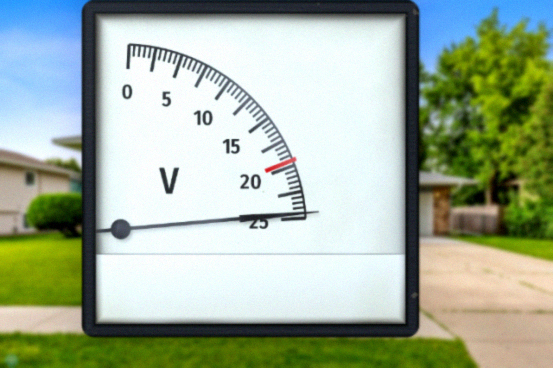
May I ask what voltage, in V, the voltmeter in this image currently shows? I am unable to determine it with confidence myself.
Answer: 24.5 V
